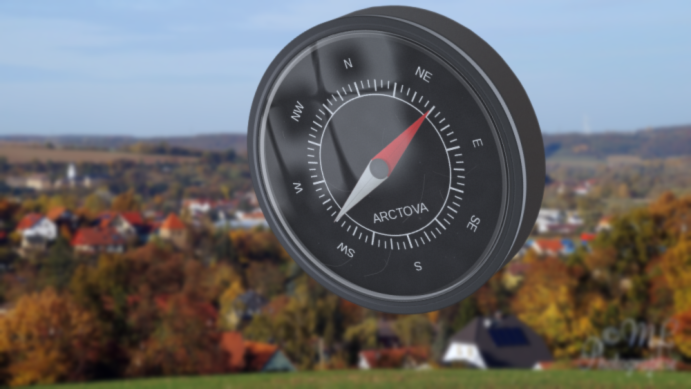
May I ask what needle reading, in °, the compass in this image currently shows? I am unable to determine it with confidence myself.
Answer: 60 °
